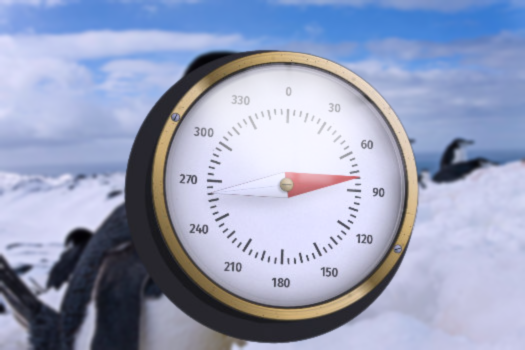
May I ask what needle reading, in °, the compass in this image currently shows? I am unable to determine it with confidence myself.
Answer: 80 °
